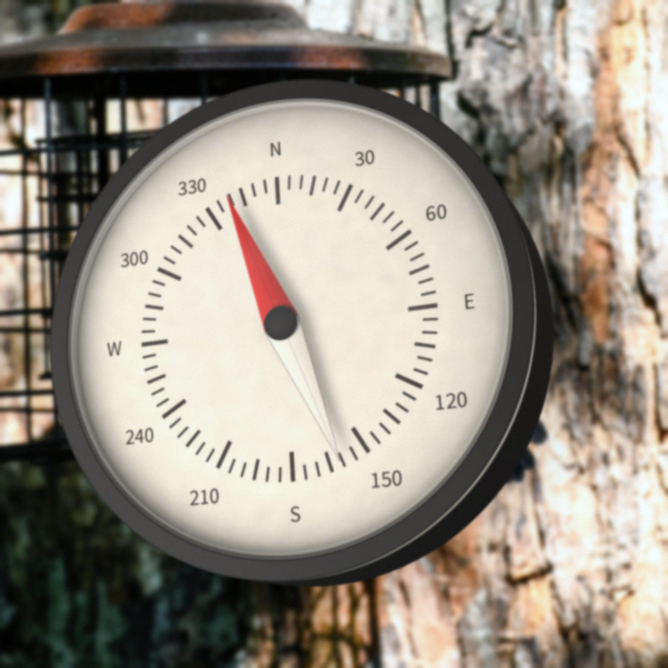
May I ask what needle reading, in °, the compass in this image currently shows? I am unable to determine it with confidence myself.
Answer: 340 °
